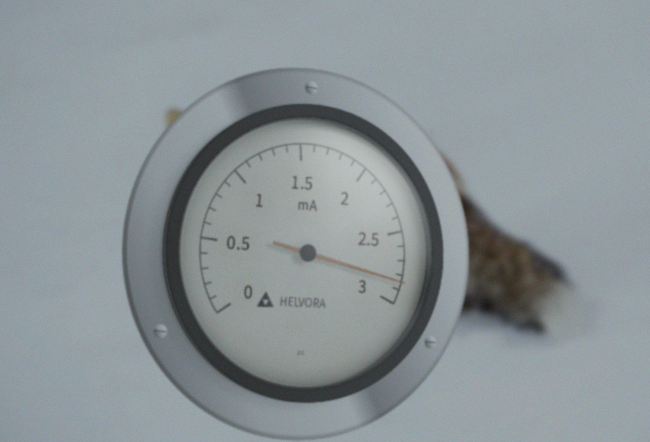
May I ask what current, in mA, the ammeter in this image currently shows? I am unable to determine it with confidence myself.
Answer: 2.85 mA
